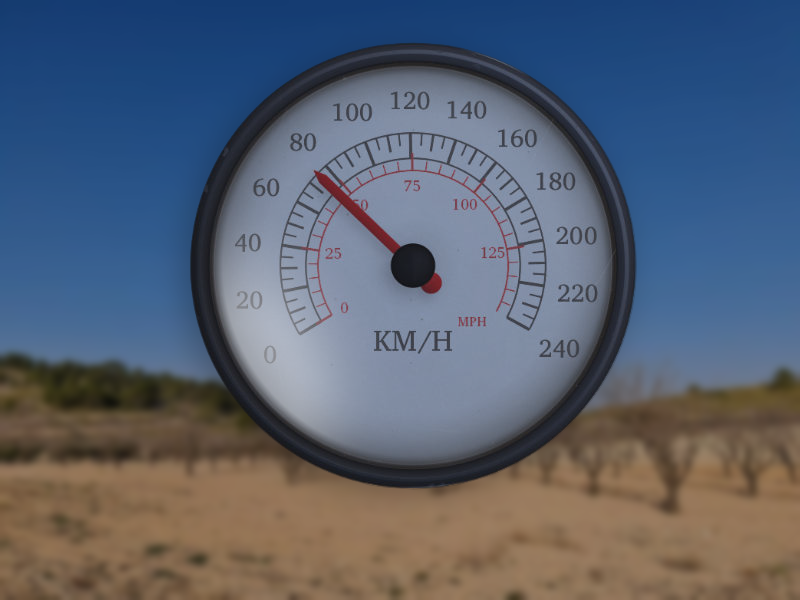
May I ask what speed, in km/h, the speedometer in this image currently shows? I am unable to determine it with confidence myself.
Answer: 75 km/h
